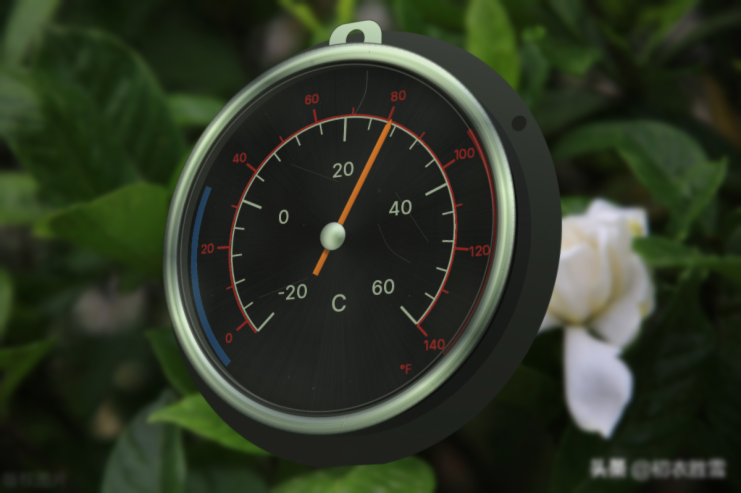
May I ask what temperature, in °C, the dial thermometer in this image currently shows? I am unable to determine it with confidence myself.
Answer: 28 °C
